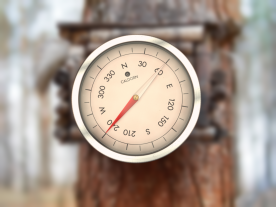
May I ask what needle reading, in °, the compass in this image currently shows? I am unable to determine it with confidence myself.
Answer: 240 °
